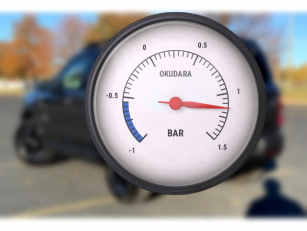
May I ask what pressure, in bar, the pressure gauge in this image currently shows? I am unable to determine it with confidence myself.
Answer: 1.15 bar
